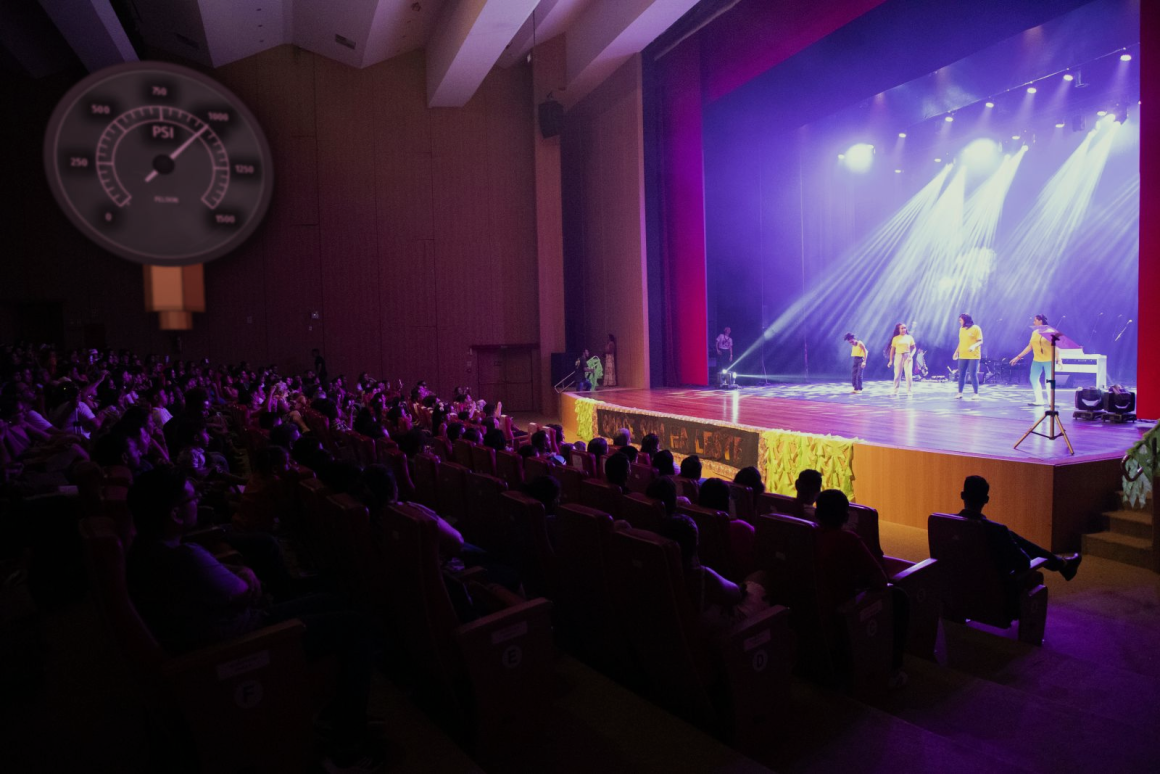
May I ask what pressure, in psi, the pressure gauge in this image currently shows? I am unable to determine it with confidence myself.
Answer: 1000 psi
